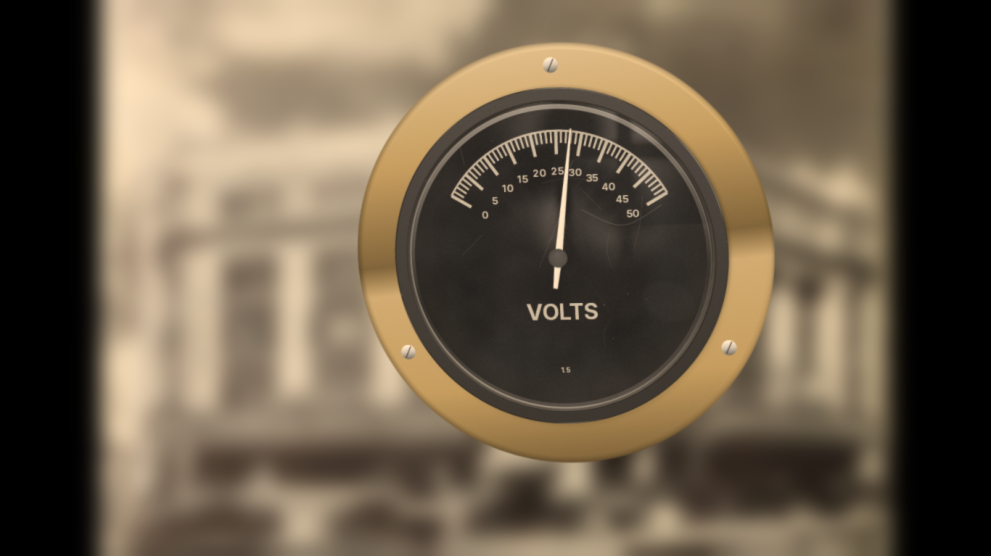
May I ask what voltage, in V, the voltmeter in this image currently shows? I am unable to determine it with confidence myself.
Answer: 28 V
